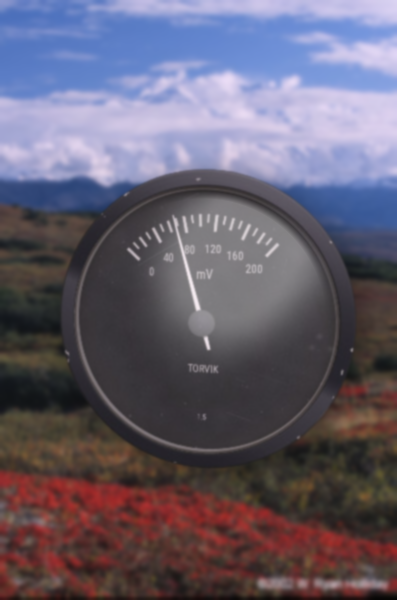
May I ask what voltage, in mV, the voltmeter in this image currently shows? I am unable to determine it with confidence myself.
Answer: 70 mV
